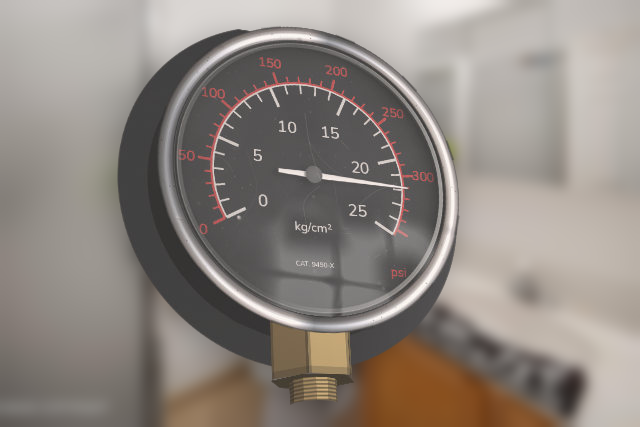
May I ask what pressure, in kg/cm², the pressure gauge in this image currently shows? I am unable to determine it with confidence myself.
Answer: 22 kg/cm²
